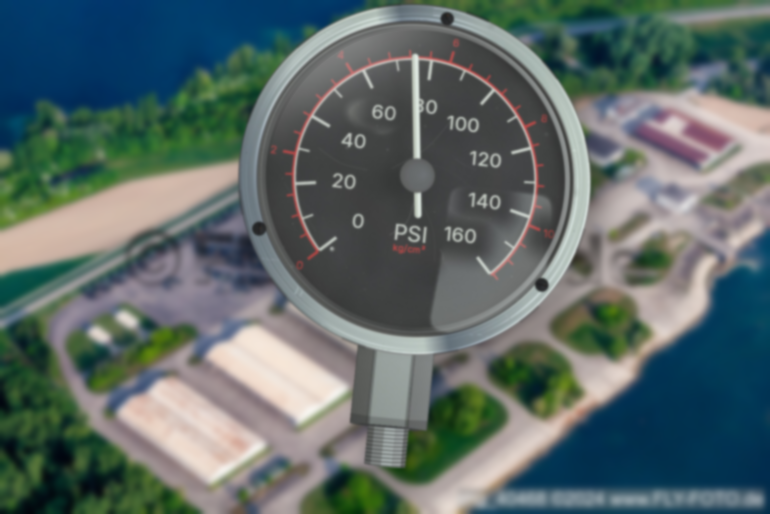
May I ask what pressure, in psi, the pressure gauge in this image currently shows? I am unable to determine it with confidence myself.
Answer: 75 psi
